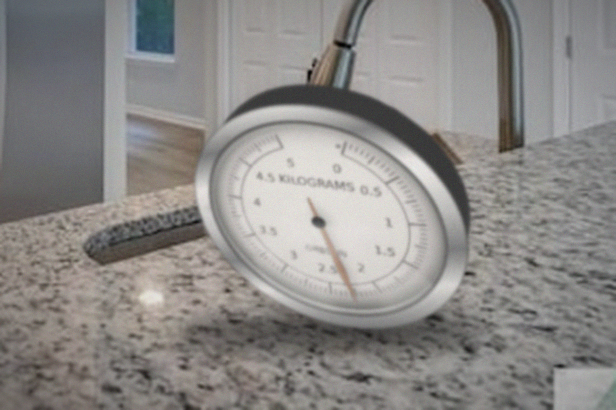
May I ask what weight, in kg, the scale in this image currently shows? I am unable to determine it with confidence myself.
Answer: 2.25 kg
